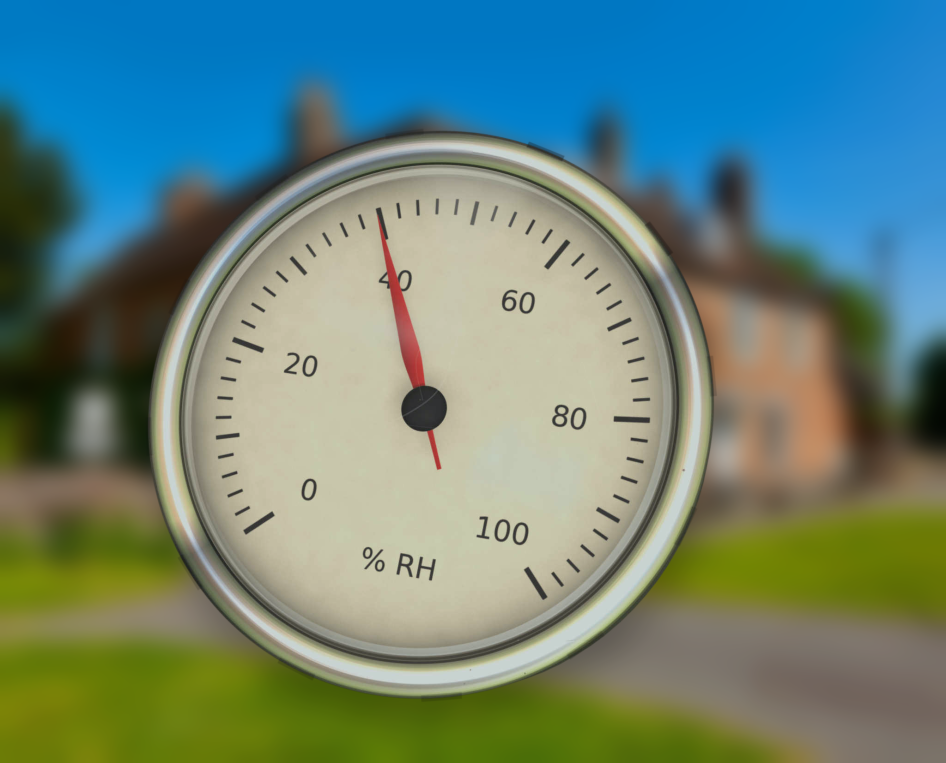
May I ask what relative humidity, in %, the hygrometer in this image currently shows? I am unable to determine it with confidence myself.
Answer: 40 %
